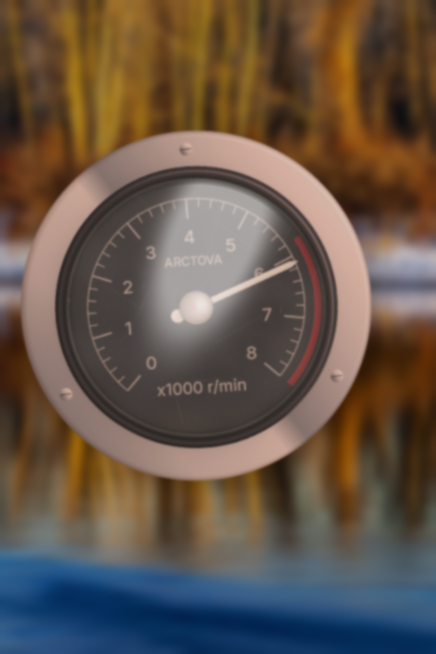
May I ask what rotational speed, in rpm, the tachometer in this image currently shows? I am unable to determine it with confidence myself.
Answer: 6100 rpm
